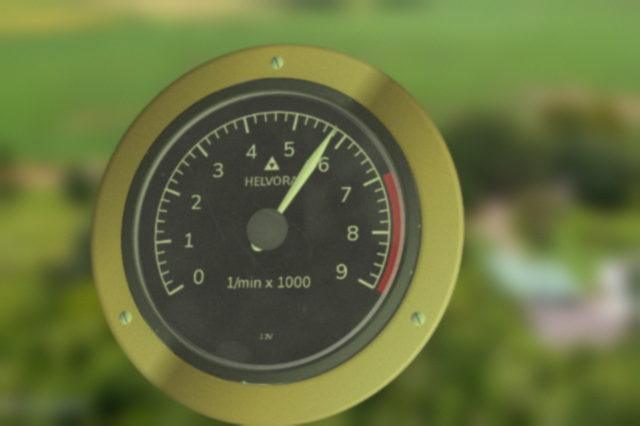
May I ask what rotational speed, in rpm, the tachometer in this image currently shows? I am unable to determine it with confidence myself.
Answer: 5800 rpm
